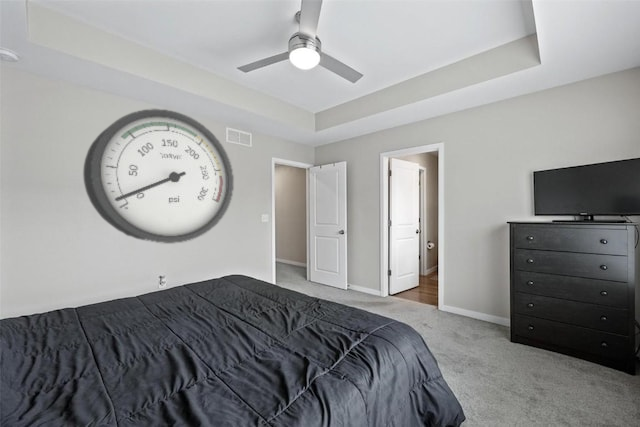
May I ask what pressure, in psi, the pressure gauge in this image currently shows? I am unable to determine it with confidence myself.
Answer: 10 psi
